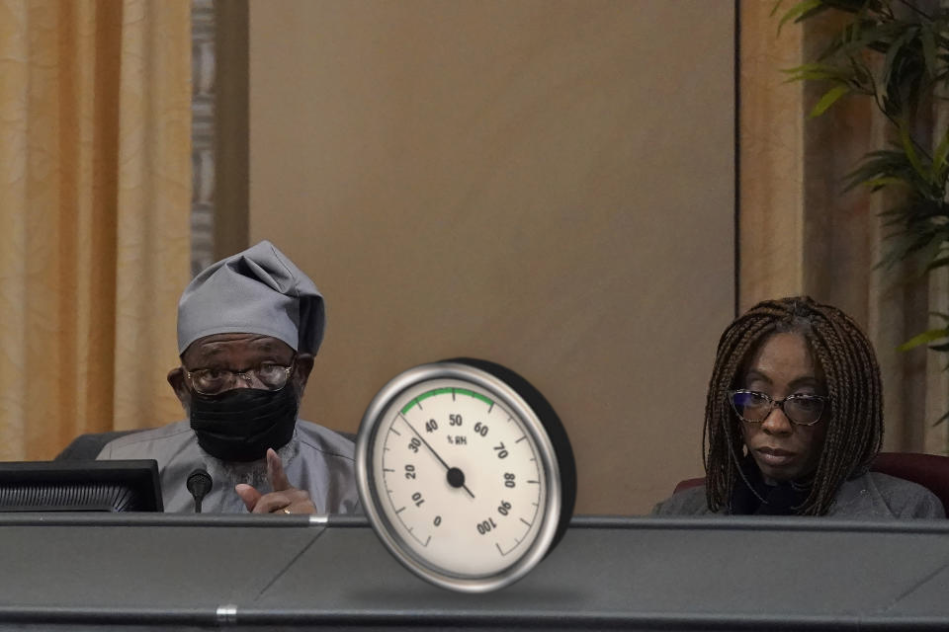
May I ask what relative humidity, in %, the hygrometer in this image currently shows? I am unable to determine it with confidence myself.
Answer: 35 %
